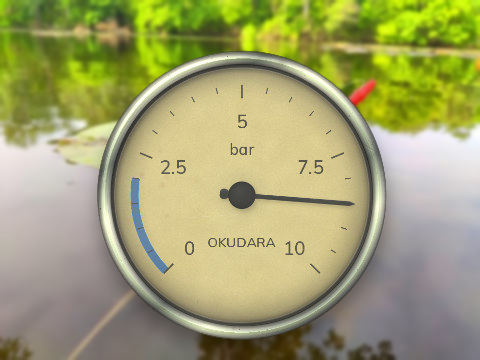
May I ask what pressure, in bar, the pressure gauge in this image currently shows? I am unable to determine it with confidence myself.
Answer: 8.5 bar
